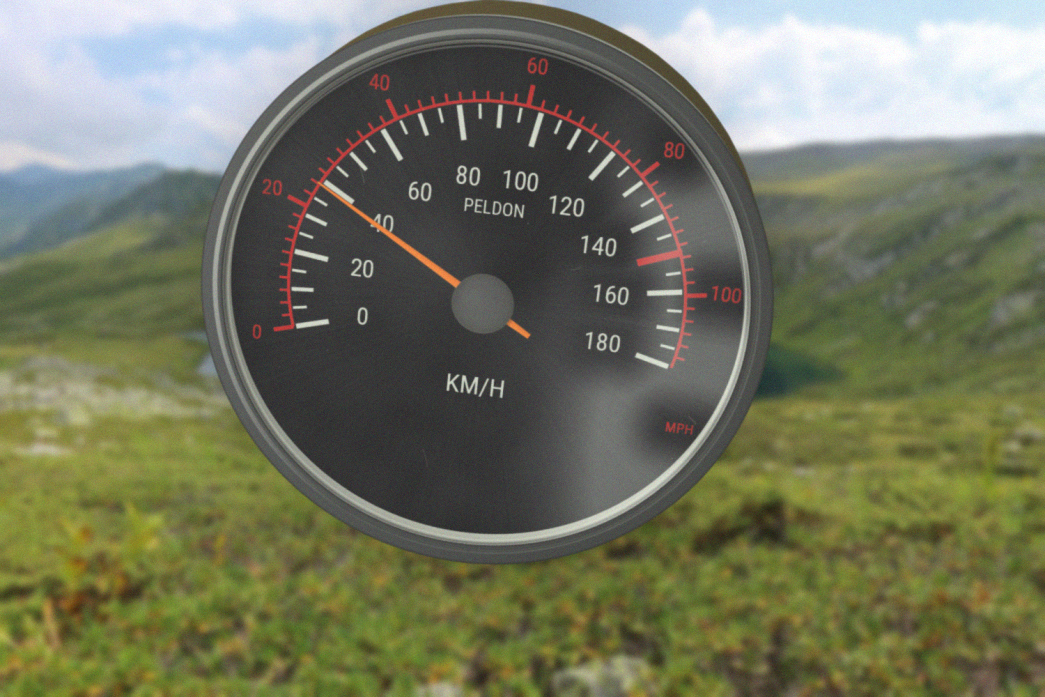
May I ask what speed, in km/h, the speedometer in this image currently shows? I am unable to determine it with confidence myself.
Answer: 40 km/h
